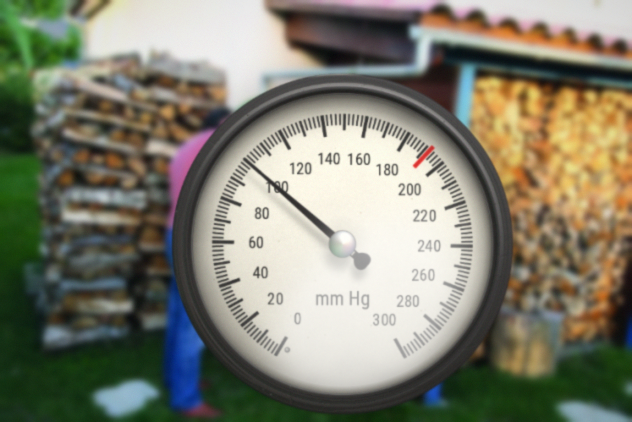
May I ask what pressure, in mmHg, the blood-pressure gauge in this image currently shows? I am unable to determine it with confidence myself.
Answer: 100 mmHg
